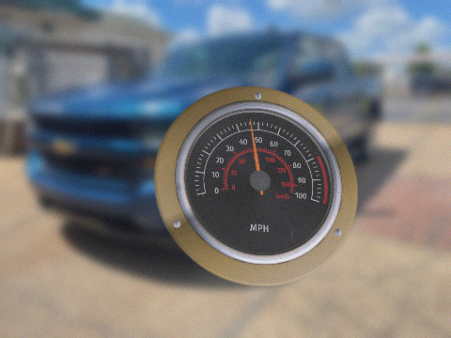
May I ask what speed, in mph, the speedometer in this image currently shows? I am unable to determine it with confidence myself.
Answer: 46 mph
